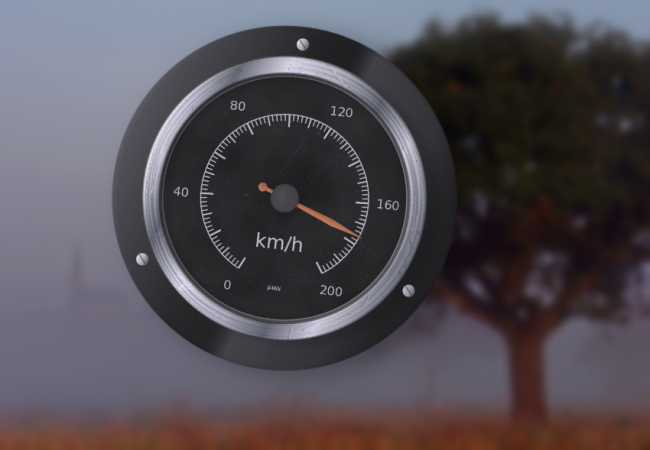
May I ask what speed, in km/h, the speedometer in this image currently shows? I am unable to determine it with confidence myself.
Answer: 176 km/h
